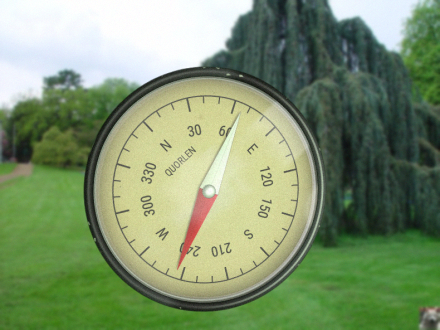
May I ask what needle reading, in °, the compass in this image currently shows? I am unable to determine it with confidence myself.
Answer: 245 °
